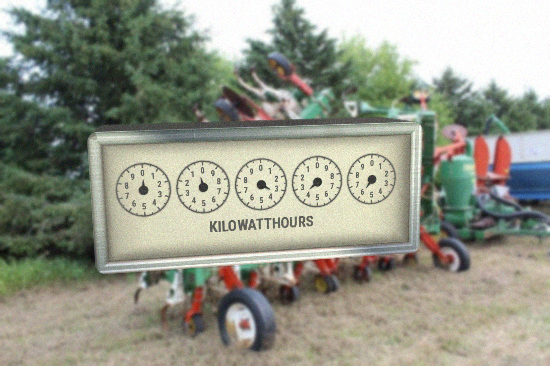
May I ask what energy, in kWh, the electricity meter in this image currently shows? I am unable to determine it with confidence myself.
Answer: 336 kWh
